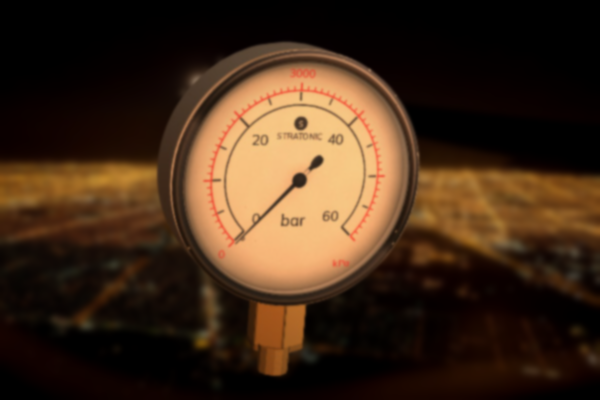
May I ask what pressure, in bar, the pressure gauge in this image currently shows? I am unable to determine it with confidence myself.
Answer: 0 bar
